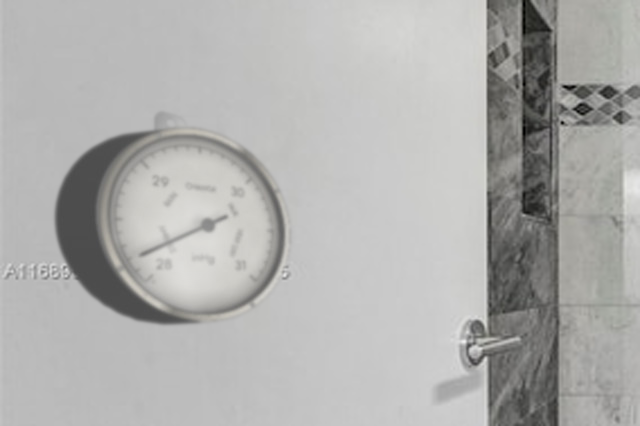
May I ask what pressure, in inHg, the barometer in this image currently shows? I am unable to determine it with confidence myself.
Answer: 28.2 inHg
